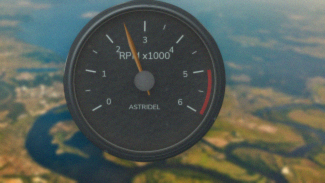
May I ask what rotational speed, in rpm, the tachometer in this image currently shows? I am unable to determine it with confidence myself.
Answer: 2500 rpm
